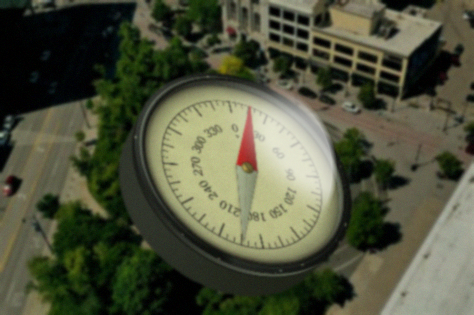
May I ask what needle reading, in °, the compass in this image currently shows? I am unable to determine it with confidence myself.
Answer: 15 °
